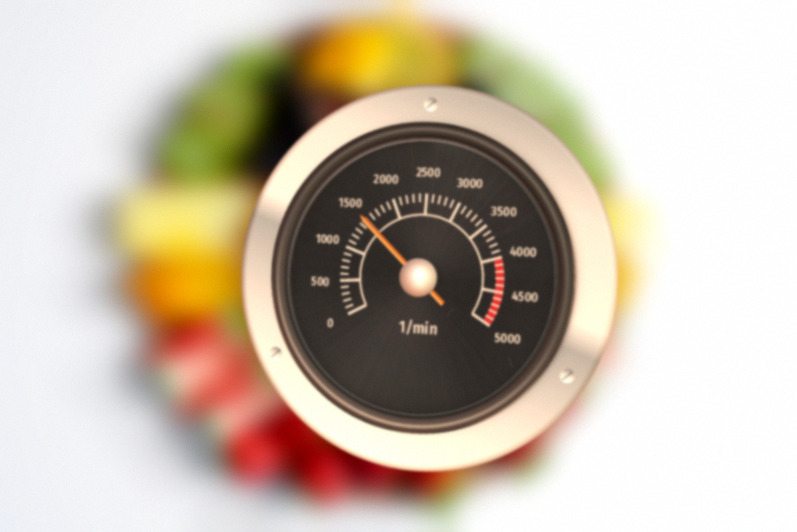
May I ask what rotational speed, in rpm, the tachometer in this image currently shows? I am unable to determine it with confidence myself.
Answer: 1500 rpm
